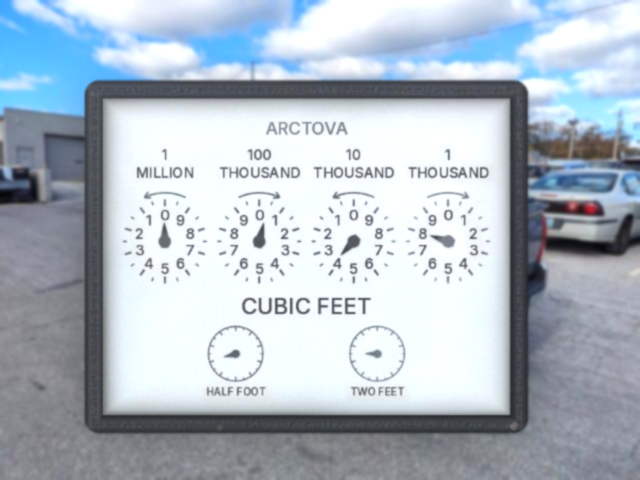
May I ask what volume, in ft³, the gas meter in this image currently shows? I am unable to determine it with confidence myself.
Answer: 3800 ft³
